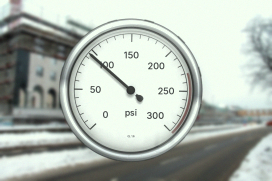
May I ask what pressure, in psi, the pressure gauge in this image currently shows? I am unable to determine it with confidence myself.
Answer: 95 psi
